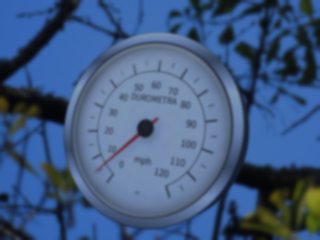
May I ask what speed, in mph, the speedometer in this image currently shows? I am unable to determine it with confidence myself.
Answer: 5 mph
